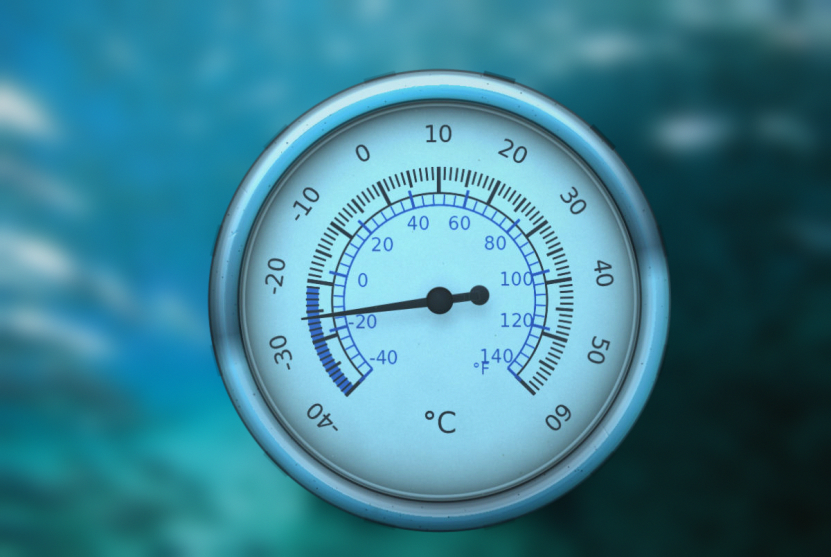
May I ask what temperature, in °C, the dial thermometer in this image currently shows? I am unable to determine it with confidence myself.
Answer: -26 °C
